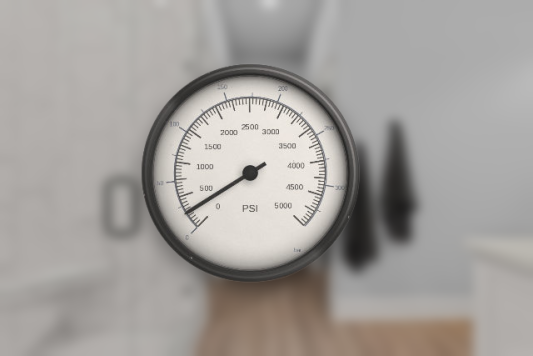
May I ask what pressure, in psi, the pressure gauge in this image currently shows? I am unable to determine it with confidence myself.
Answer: 250 psi
